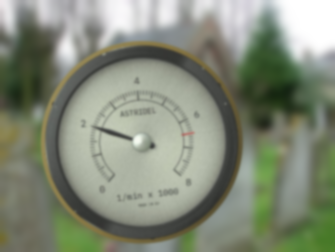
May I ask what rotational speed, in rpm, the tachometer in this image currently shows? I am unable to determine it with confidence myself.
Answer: 2000 rpm
